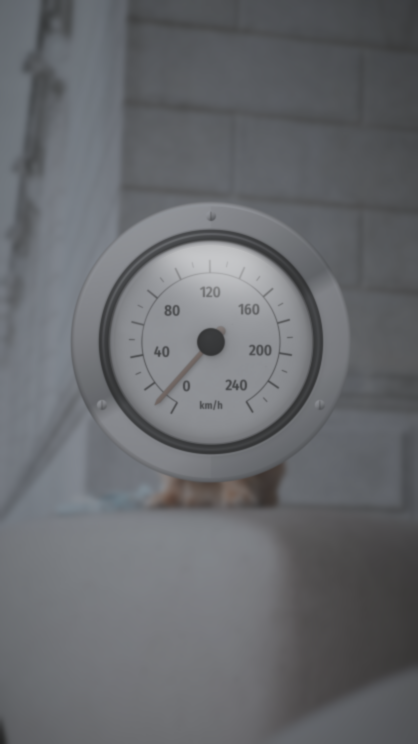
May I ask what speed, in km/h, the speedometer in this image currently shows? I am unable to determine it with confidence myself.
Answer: 10 km/h
